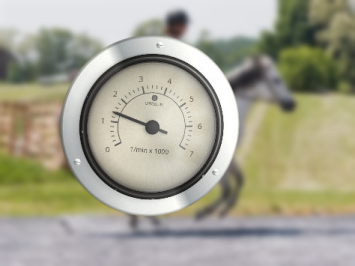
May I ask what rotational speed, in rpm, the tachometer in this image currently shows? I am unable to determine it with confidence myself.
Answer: 1400 rpm
